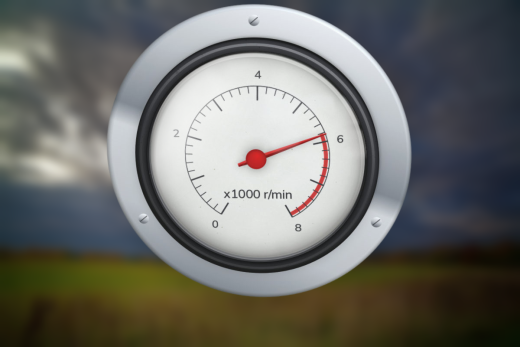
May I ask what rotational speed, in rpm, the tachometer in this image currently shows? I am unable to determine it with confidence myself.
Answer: 5800 rpm
